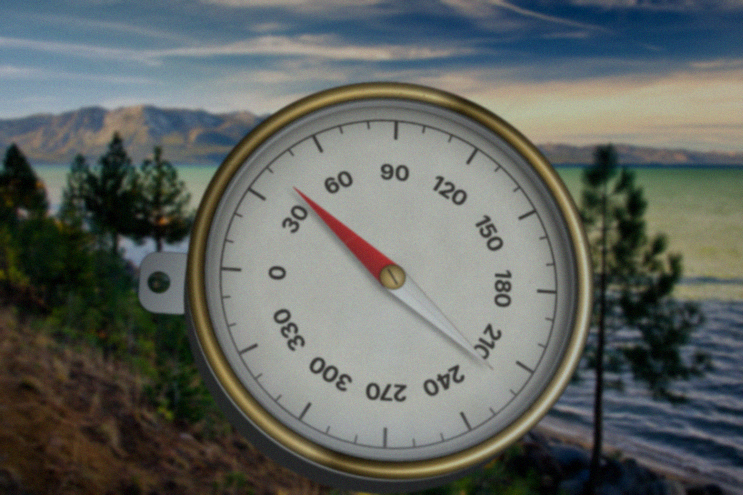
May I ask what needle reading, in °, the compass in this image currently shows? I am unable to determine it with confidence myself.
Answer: 40 °
